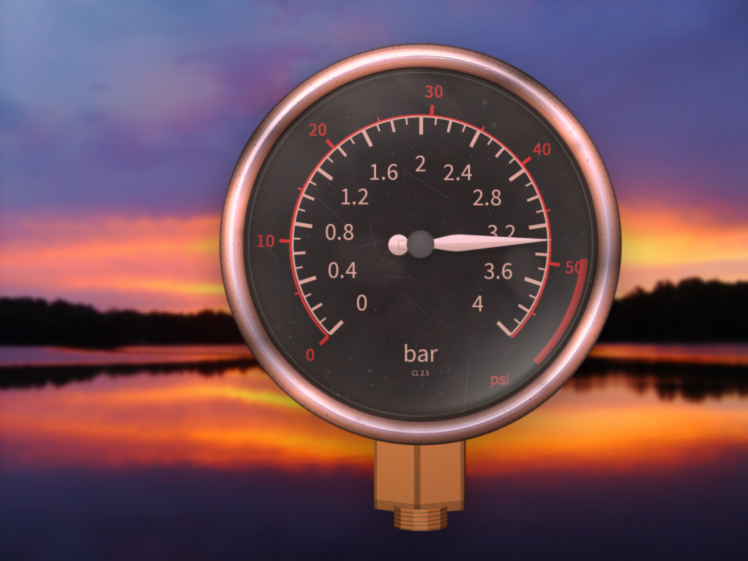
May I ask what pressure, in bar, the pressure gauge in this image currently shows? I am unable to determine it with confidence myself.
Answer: 3.3 bar
